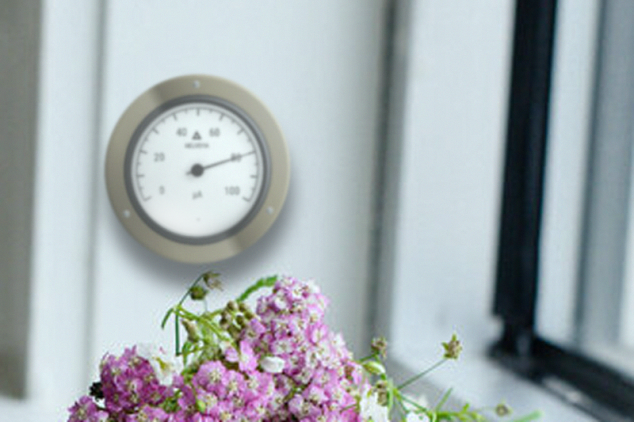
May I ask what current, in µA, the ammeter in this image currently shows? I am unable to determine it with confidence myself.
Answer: 80 µA
